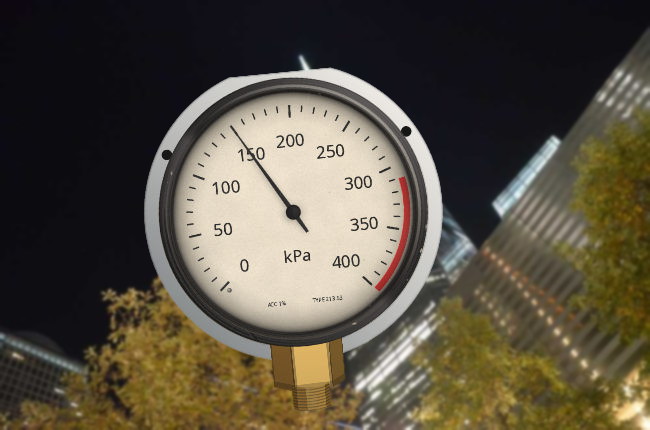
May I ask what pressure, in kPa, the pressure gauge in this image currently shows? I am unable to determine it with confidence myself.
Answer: 150 kPa
